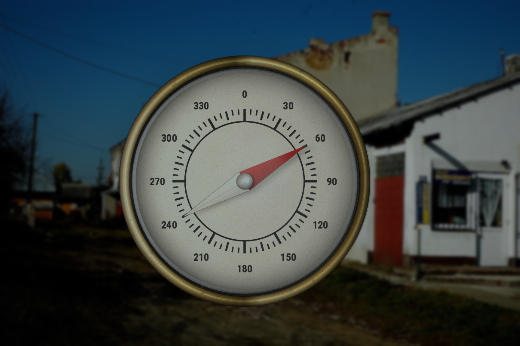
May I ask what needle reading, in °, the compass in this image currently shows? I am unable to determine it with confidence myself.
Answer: 60 °
